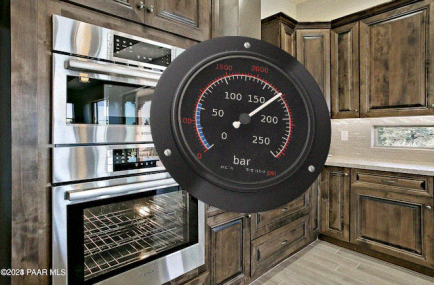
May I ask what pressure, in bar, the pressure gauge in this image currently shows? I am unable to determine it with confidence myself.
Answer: 170 bar
